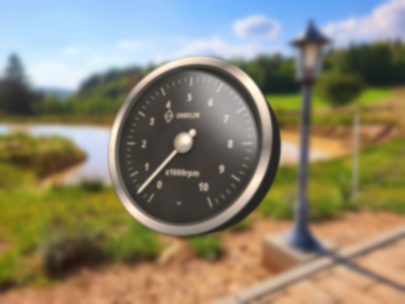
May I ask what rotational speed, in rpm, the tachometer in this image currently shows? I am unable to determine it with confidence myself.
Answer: 400 rpm
